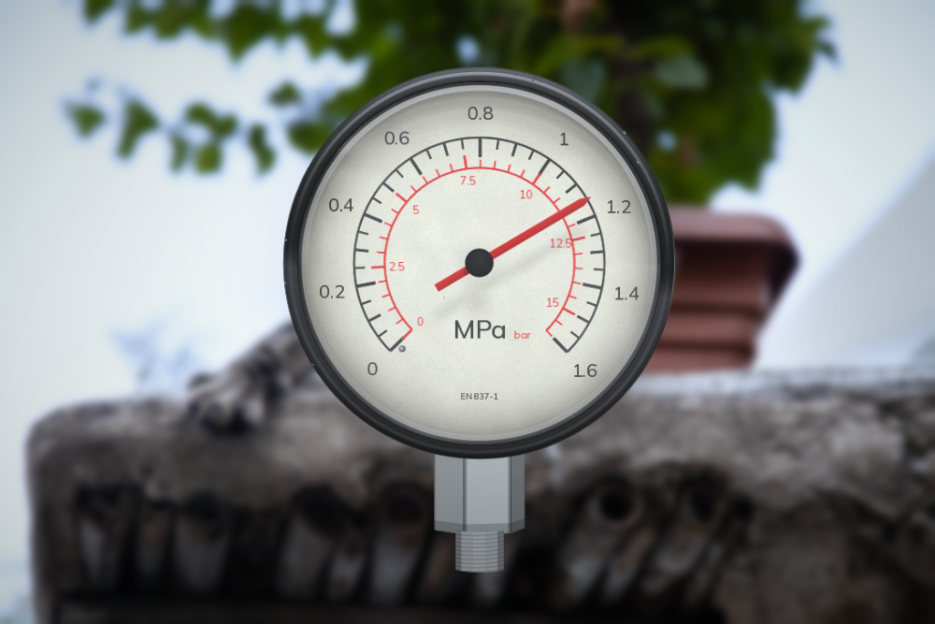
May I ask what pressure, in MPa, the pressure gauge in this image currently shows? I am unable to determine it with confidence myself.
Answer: 1.15 MPa
